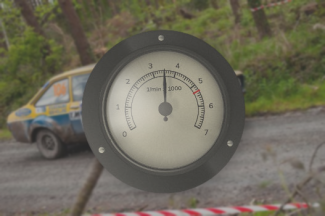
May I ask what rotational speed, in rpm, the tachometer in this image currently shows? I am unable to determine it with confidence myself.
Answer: 3500 rpm
